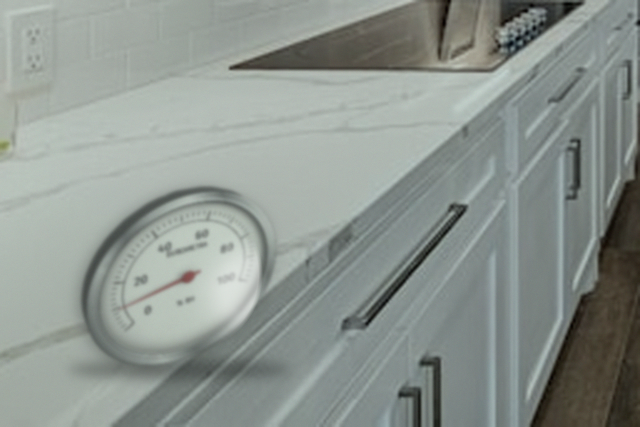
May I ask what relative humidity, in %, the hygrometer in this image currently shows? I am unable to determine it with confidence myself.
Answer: 10 %
